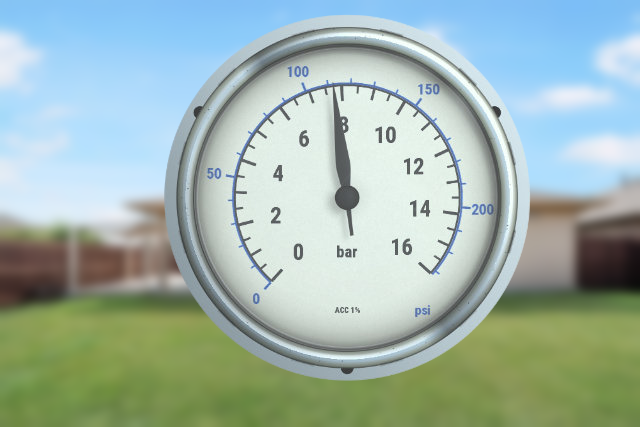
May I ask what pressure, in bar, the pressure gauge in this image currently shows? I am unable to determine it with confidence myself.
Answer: 7.75 bar
